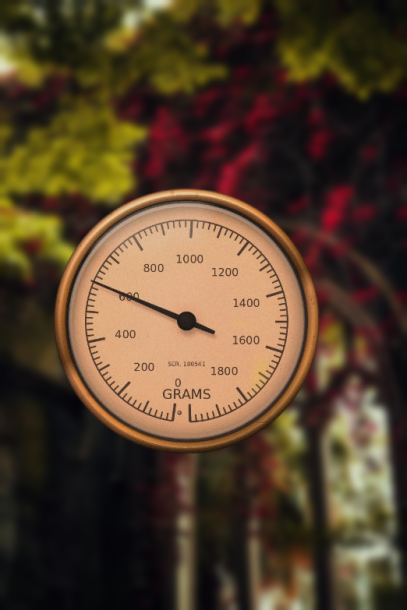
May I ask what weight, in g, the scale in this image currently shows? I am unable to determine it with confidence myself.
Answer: 600 g
